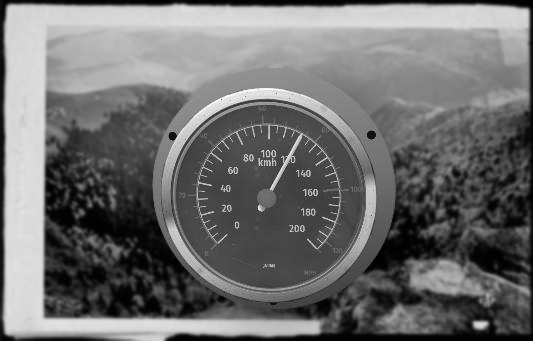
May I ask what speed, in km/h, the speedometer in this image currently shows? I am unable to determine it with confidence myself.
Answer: 120 km/h
